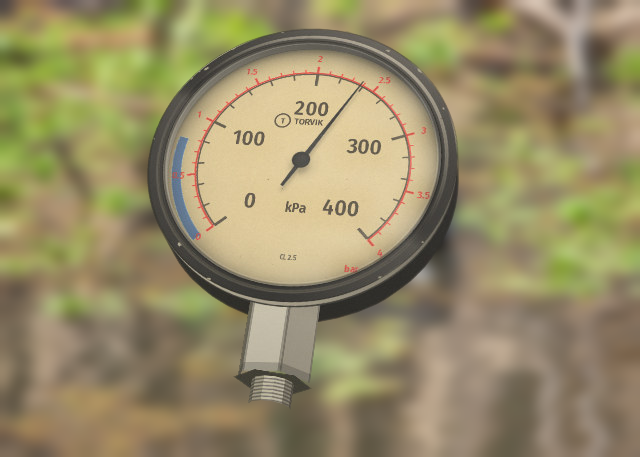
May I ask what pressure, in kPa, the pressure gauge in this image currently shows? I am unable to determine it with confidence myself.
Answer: 240 kPa
